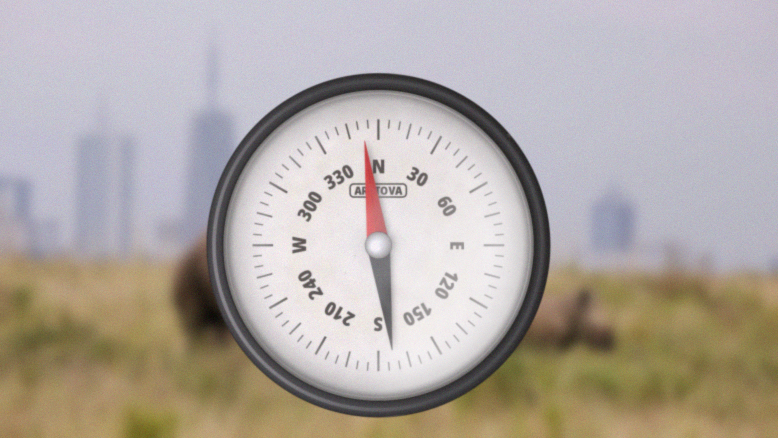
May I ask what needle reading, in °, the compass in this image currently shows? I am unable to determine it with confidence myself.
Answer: 352.5 °
